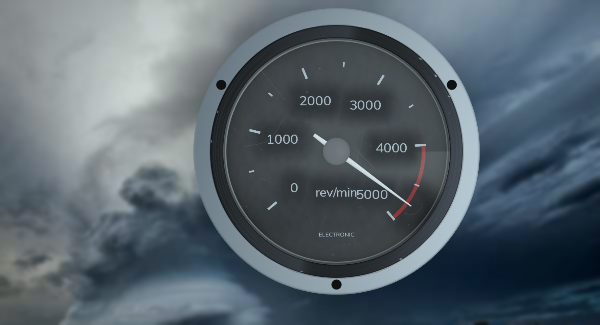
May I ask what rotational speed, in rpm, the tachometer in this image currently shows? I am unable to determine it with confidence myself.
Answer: 4750 rpm
